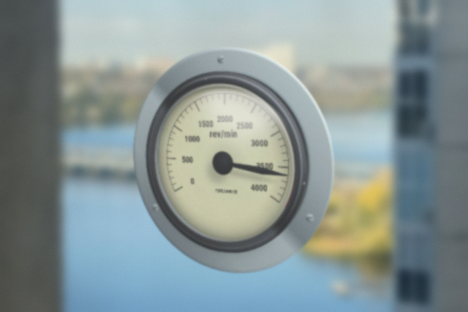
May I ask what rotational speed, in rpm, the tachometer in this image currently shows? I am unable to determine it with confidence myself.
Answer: 3600 rpm
